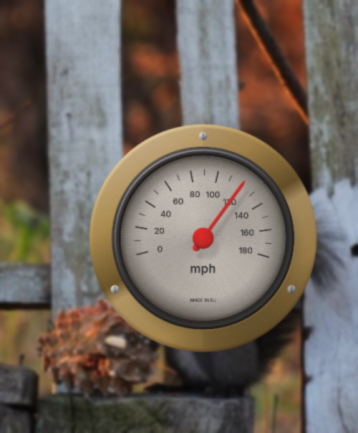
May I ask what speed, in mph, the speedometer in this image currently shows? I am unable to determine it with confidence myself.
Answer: 120 mph
